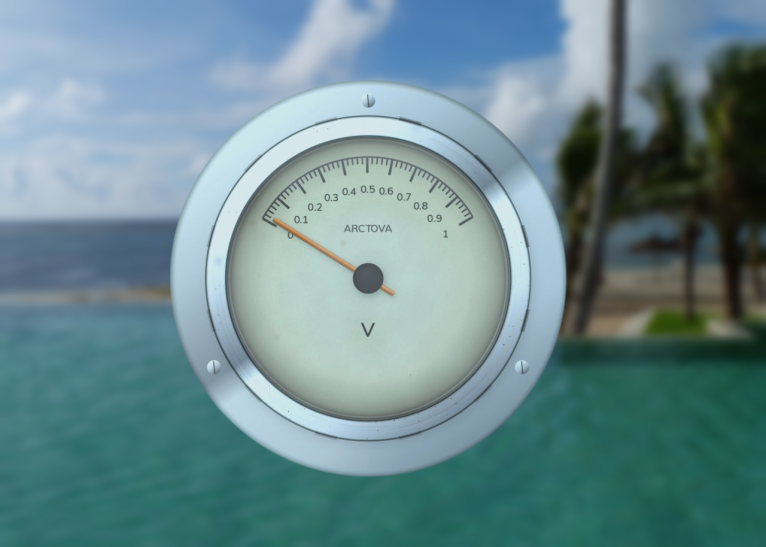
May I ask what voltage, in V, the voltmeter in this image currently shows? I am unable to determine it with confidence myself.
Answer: 0.02 V
